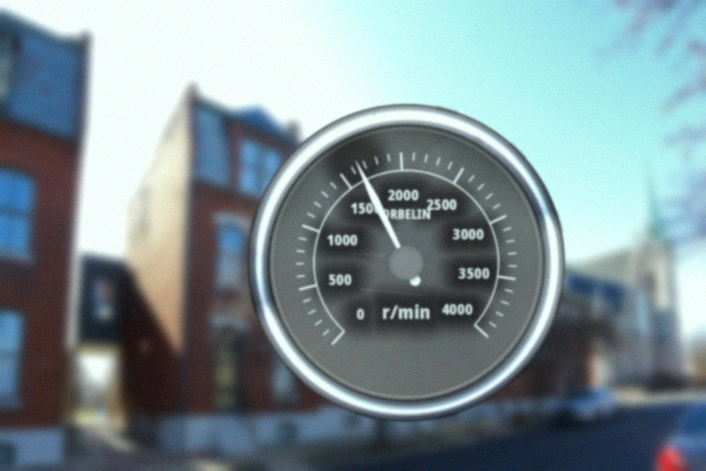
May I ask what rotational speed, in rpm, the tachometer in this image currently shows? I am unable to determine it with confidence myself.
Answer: 1650 rpm
